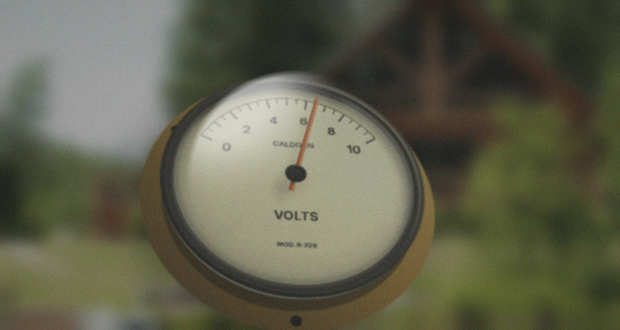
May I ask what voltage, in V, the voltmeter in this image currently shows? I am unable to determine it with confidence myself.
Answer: 6.5 V
